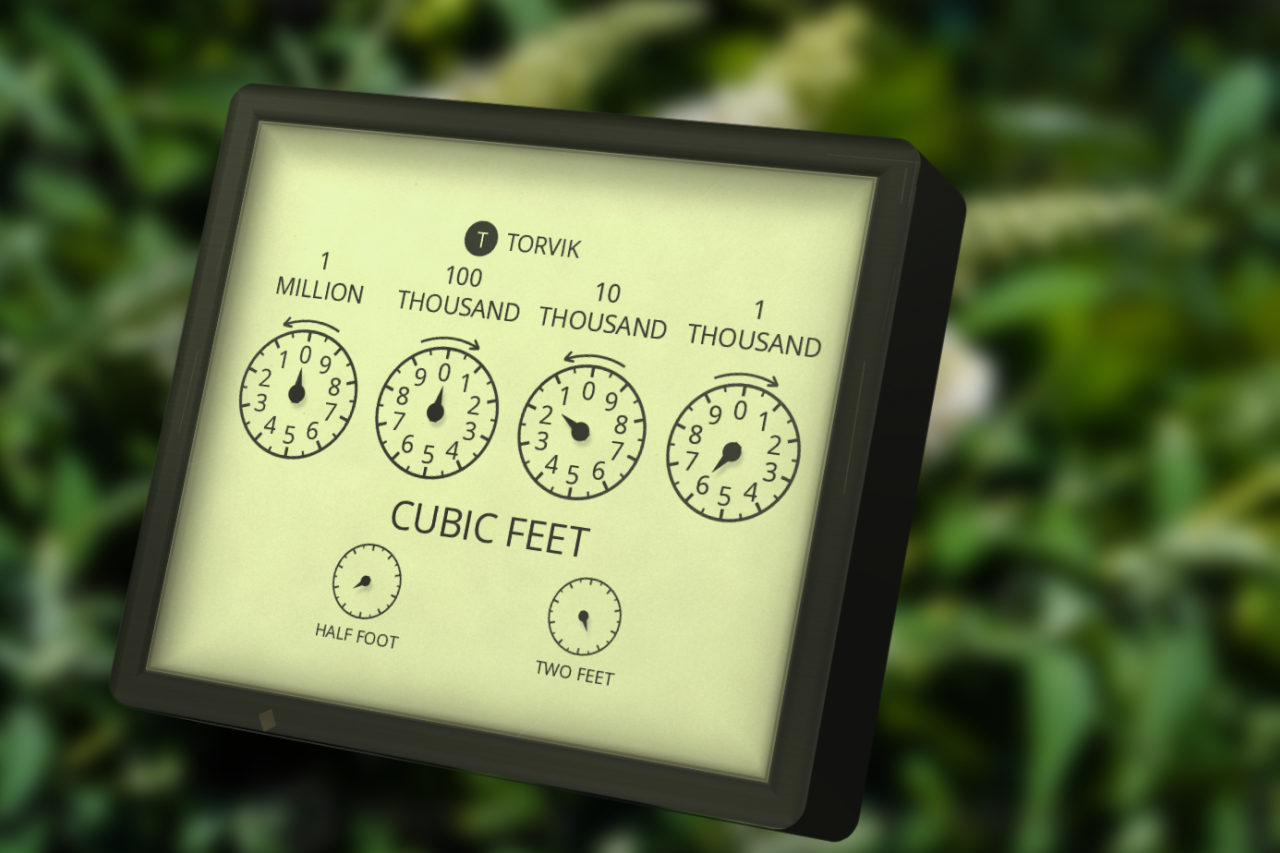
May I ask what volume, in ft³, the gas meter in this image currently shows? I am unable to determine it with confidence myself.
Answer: 1600 ft³
